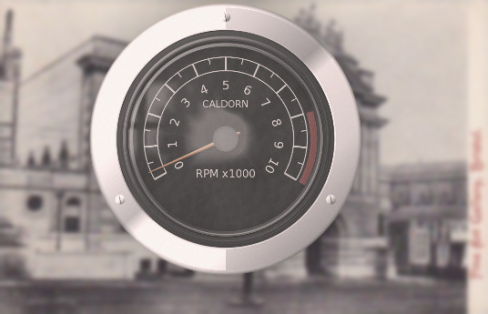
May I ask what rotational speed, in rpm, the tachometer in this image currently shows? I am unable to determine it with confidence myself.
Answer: 250 rpm
